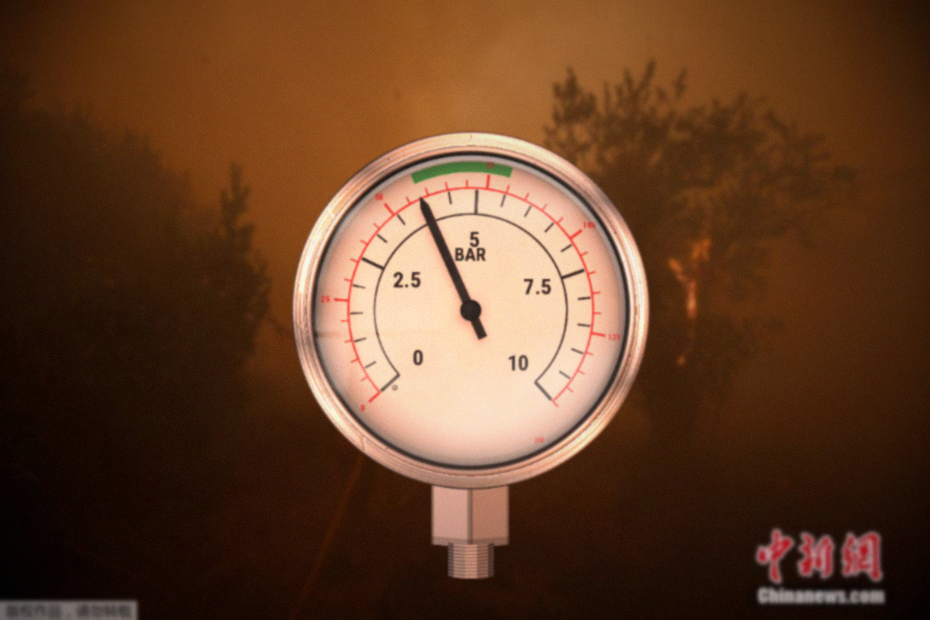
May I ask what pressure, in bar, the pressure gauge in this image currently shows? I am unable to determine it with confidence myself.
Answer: 4 bar
